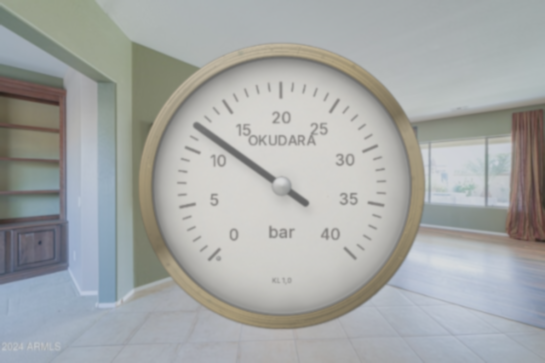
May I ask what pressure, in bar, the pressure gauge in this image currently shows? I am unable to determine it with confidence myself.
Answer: 12 bar
